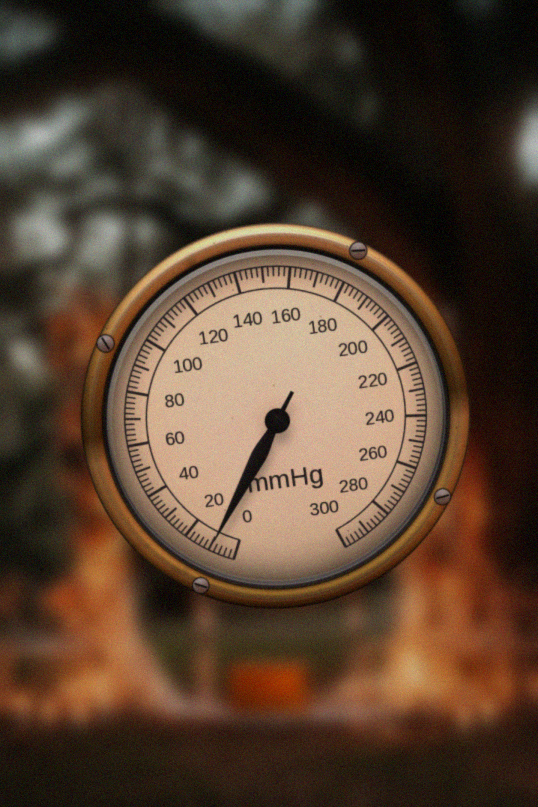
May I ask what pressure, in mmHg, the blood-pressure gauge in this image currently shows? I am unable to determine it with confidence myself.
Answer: 10 mmHg
